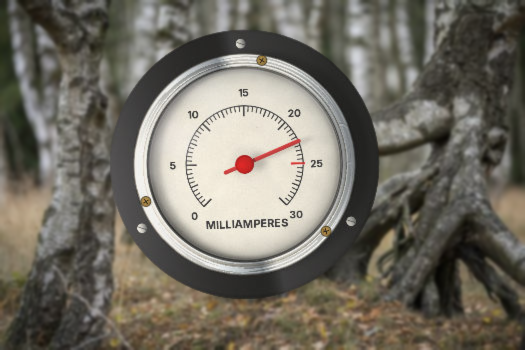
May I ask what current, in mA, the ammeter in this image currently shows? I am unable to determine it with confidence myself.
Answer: 22.5 mA
